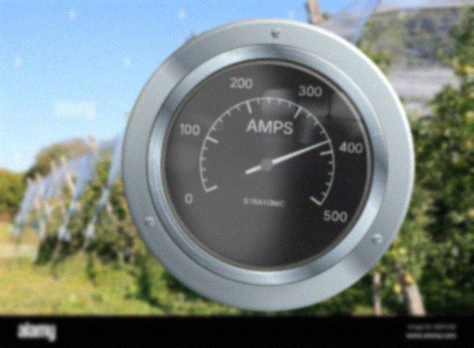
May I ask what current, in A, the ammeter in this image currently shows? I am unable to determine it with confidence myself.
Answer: 380 A
